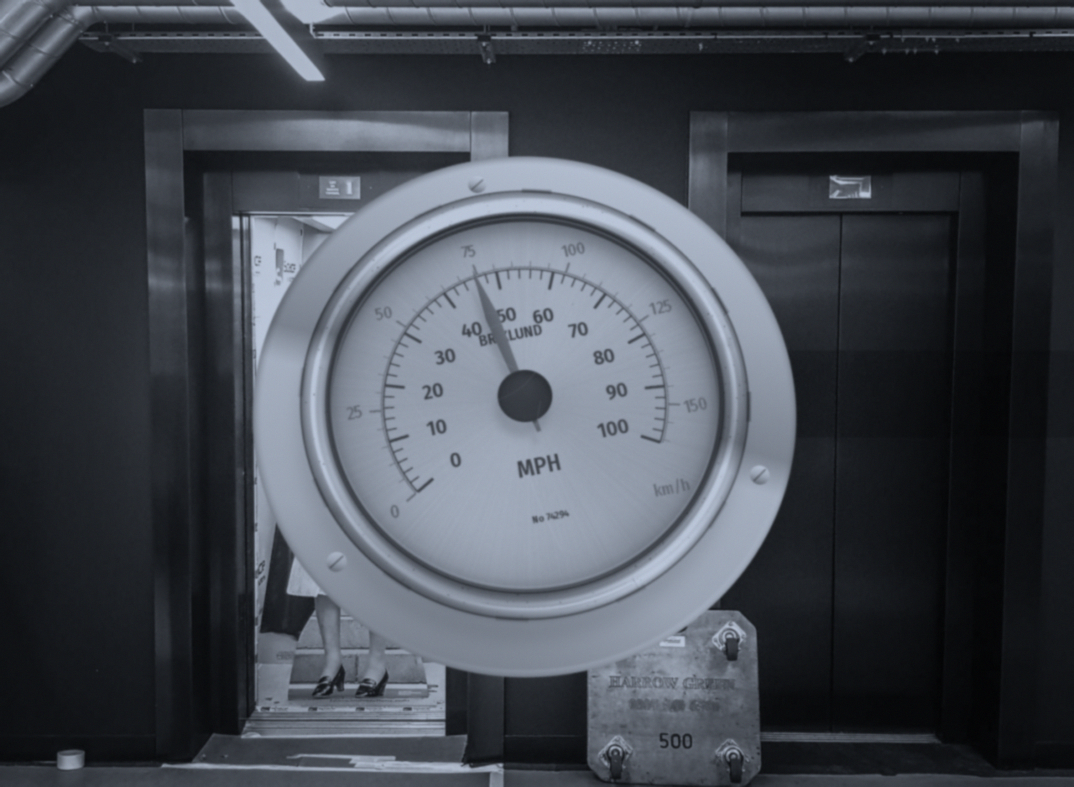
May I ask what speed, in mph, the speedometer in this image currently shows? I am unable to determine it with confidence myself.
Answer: 46 mph
